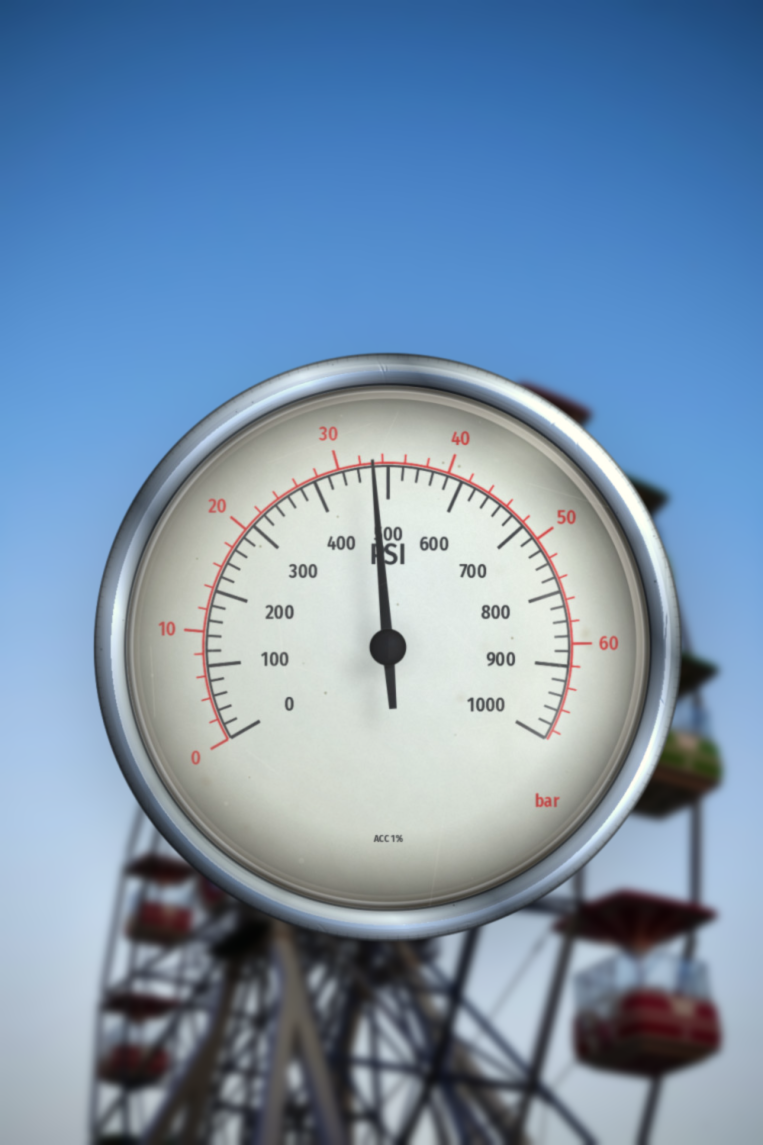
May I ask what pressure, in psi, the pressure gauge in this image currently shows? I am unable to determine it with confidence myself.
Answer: 480 psi
